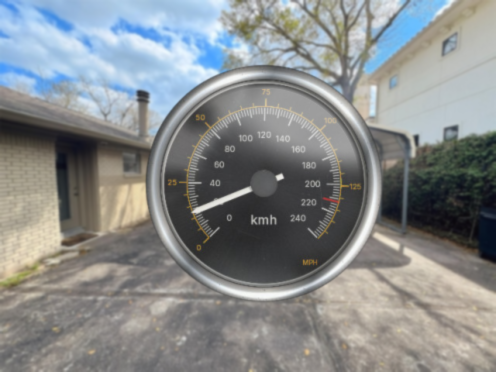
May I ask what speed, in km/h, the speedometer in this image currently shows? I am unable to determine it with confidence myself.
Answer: 20 km/h
